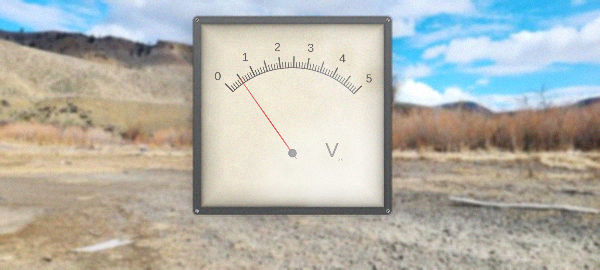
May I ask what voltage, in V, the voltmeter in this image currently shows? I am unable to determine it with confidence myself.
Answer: 0.5 V
